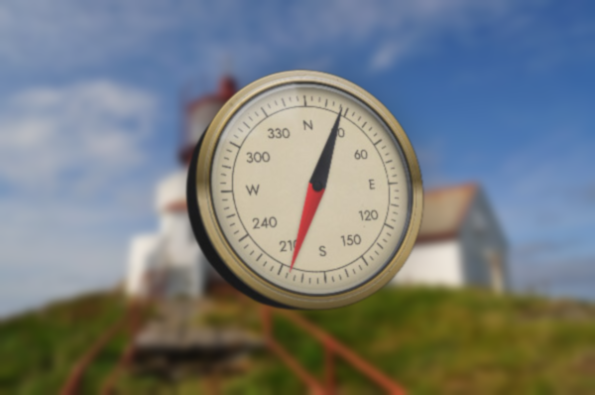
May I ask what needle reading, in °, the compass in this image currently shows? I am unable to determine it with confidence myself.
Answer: 205 °
